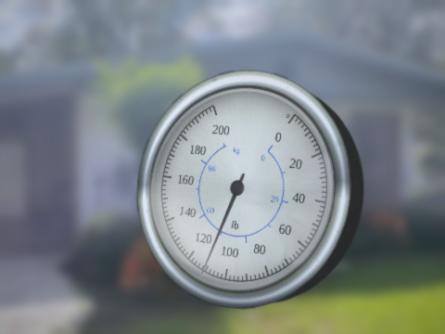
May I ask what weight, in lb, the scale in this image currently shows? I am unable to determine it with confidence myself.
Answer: 110 lb
